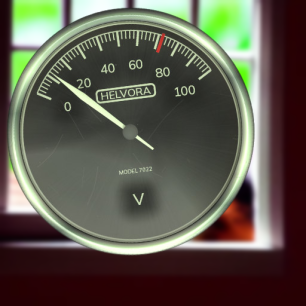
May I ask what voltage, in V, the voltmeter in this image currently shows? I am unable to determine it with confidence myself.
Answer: 12 V
